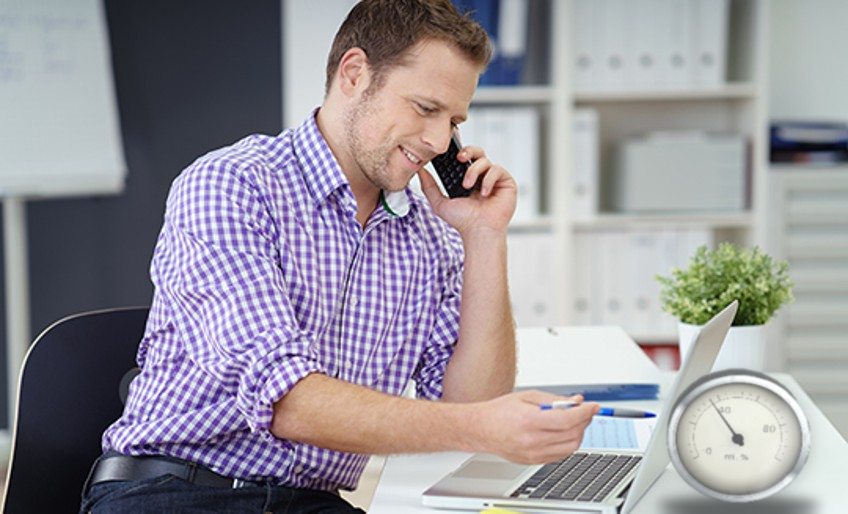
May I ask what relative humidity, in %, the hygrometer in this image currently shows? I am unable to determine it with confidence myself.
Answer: 36 %
